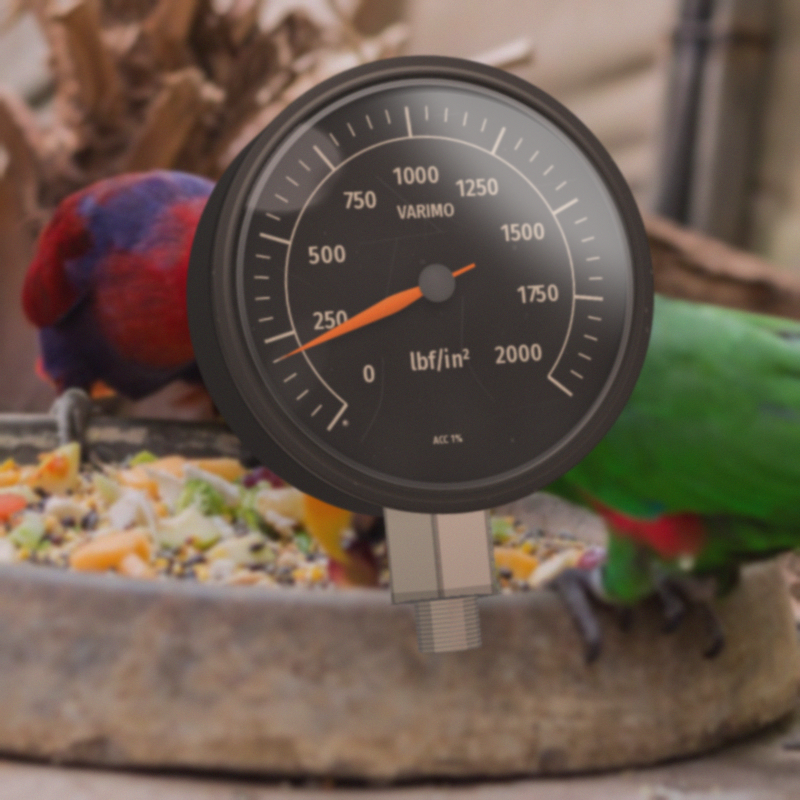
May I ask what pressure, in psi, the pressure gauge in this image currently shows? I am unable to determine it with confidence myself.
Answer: 200 psi
